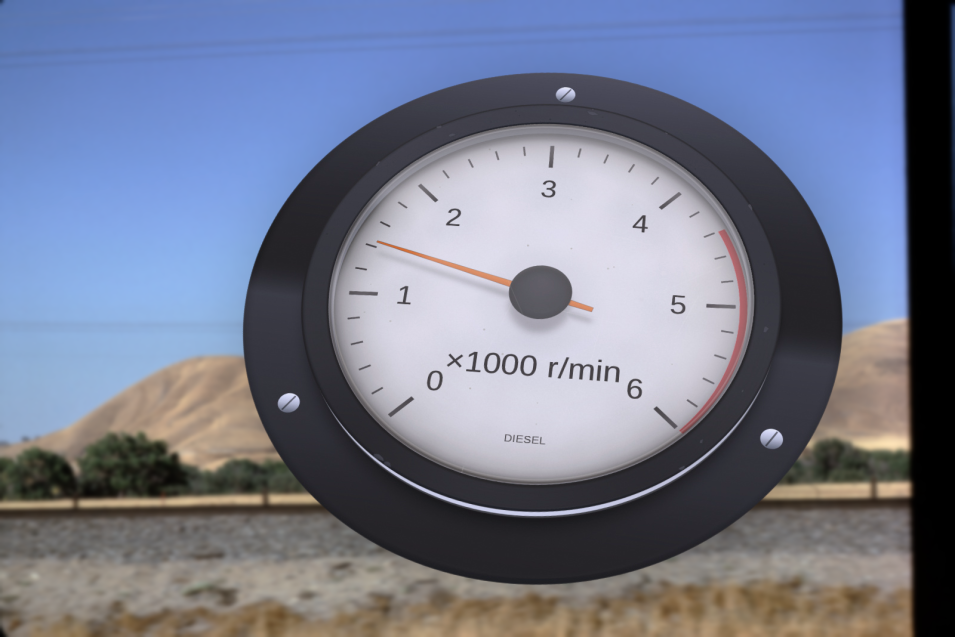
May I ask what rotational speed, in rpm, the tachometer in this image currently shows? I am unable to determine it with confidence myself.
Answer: 1400 rpm
